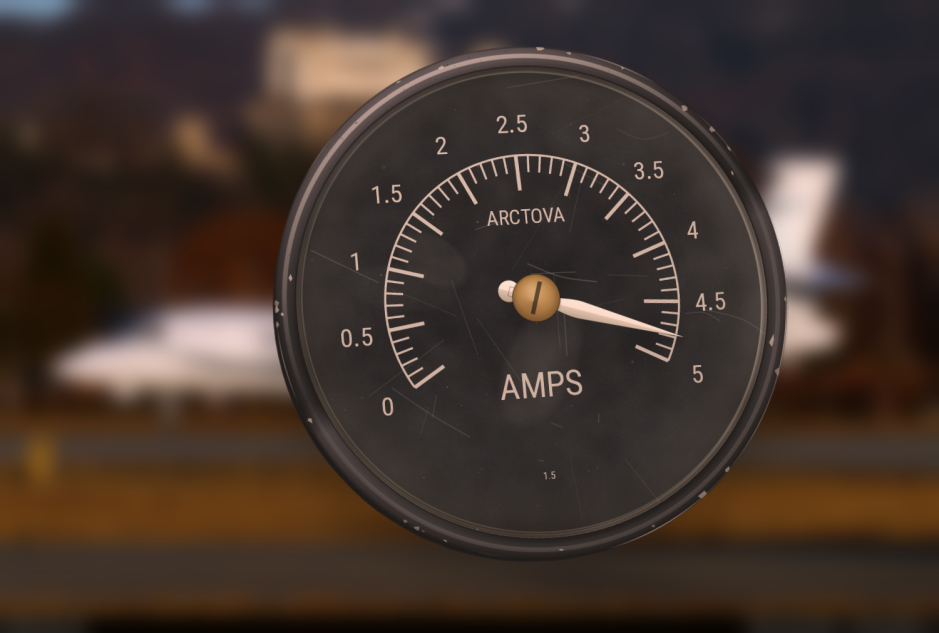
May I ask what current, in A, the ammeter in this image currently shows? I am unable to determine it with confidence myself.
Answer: 4.8 A
